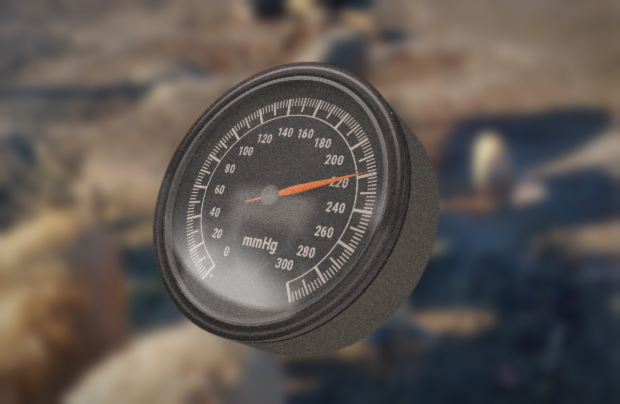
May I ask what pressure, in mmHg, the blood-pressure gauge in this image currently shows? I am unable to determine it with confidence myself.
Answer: 220 mmHg
